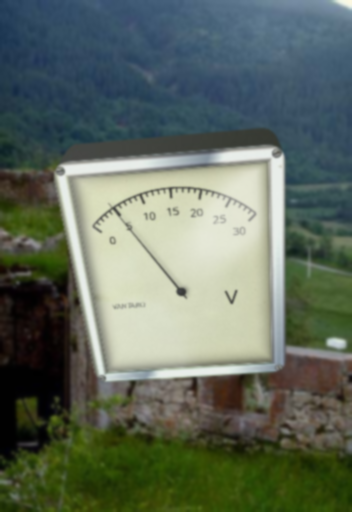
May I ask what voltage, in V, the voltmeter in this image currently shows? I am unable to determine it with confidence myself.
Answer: 5 V
